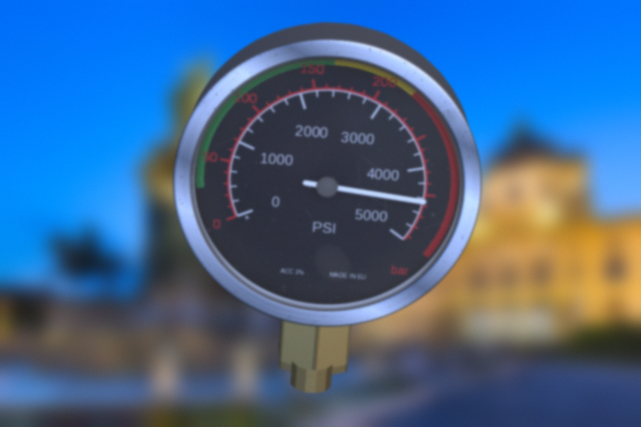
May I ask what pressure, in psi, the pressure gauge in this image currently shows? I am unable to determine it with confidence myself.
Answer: 4400 psi
